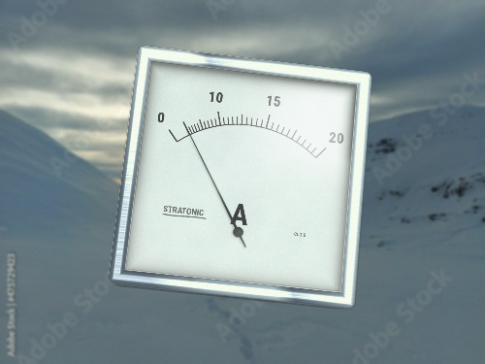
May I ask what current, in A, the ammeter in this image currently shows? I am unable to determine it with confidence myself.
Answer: 5 A
